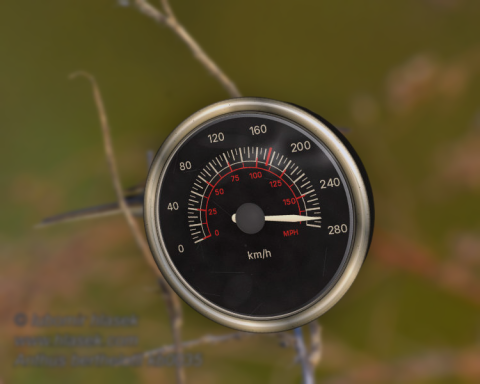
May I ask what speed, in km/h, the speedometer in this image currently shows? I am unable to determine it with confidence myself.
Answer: 270 km/h
